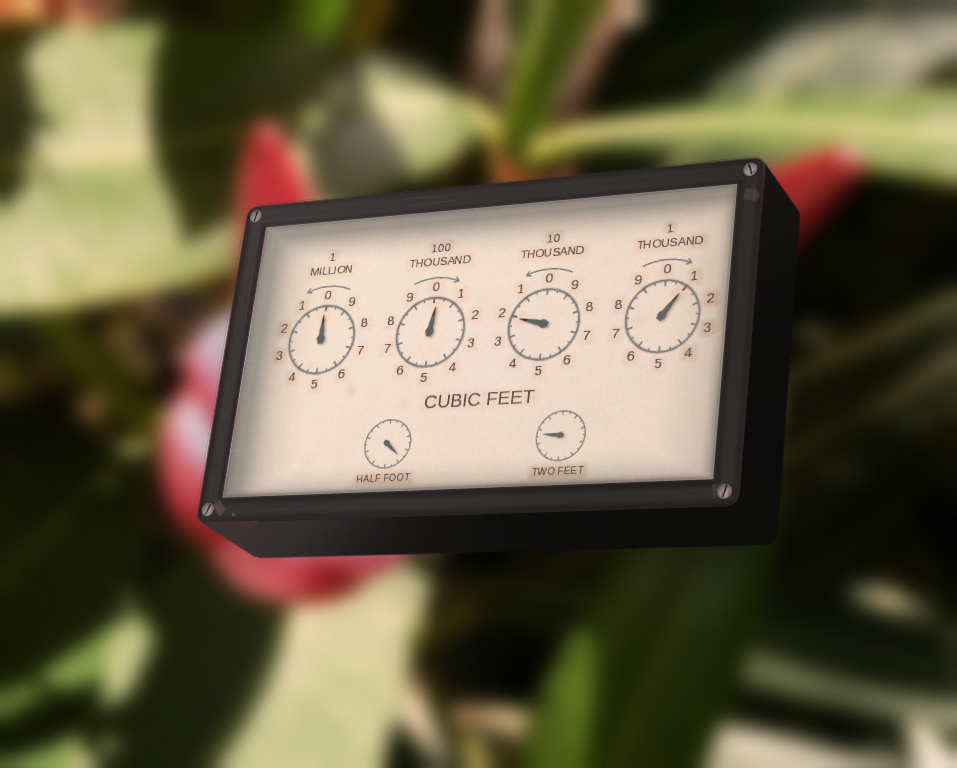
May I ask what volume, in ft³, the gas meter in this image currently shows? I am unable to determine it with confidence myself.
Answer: 2100 ft³
